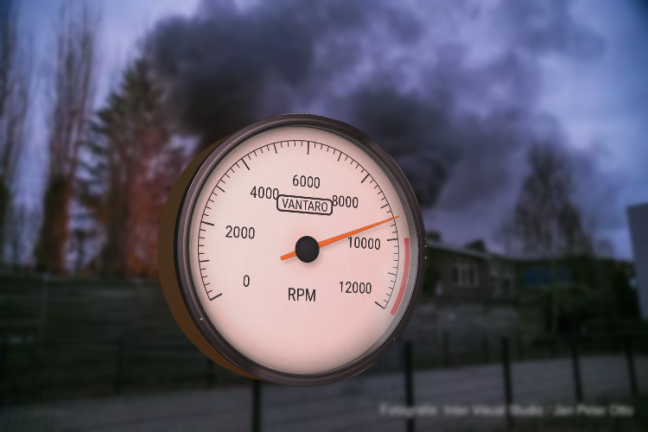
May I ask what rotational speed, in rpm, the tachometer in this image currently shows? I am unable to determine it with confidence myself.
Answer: 9400 rpm
